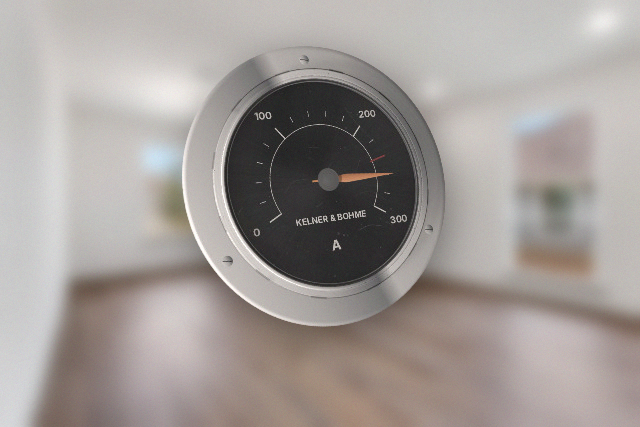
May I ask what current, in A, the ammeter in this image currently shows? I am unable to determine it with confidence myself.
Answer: 260 A
